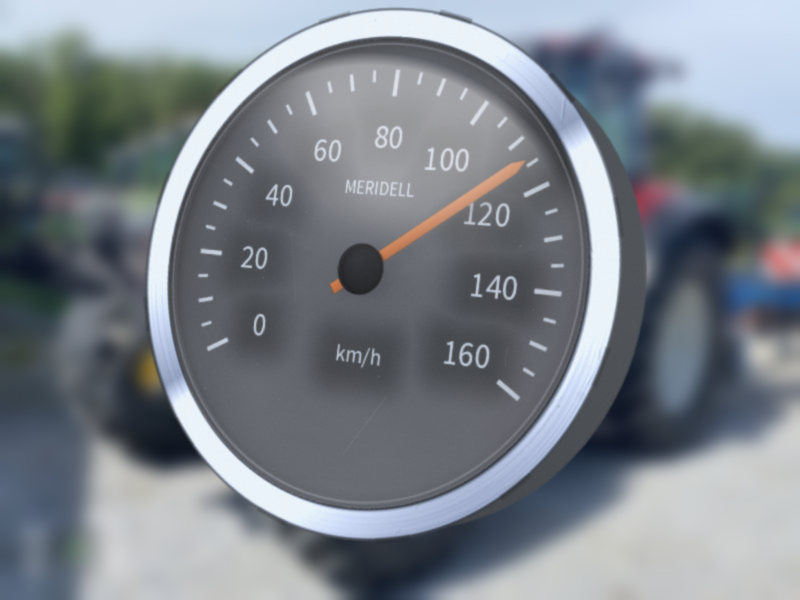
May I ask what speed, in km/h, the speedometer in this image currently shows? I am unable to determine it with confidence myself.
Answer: 115 km/h
